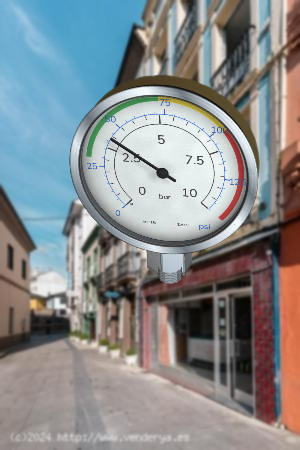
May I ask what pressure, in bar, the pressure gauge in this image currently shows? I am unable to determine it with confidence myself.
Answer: 3 bar
